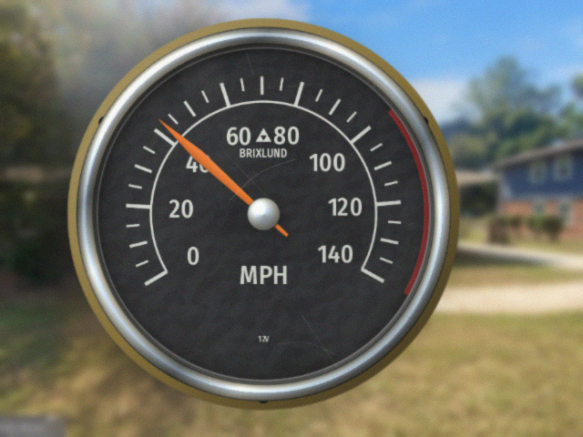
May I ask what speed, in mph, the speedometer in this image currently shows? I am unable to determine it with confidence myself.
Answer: 42.5 mph
